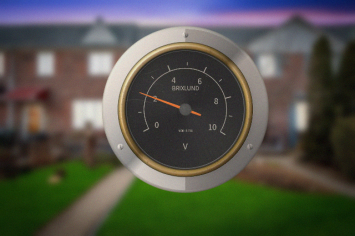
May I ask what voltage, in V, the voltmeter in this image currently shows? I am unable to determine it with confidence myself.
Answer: 2 V
